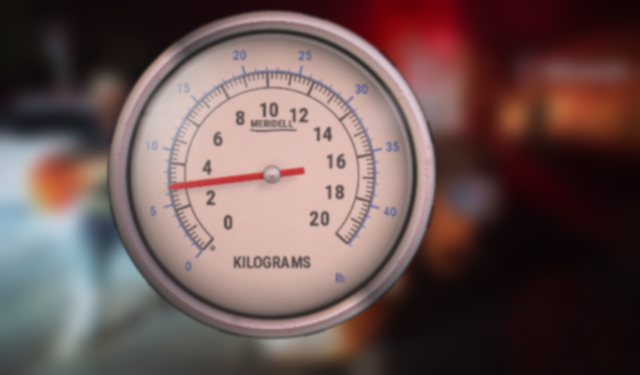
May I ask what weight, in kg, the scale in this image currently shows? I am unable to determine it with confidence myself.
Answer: 3 kg
